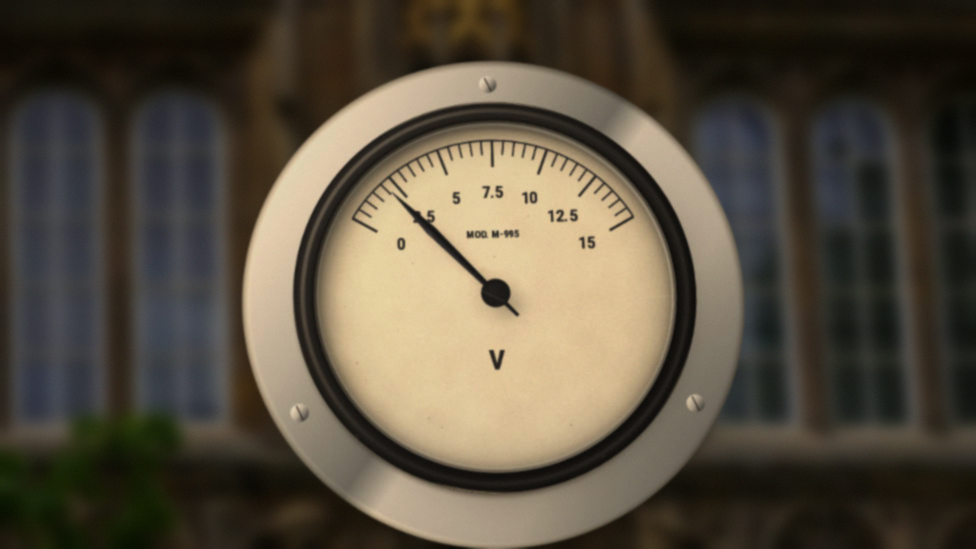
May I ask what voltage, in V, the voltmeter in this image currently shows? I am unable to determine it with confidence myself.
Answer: 2 V
